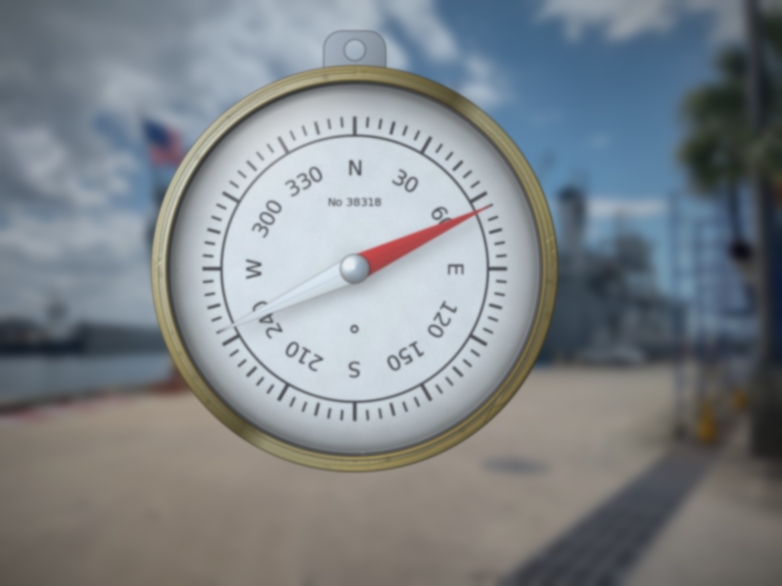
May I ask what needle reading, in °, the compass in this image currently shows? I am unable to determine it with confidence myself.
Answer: 65 °
